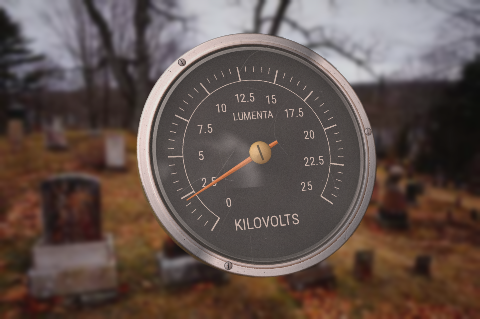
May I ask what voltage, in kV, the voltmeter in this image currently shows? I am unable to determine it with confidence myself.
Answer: 2.25 kV
